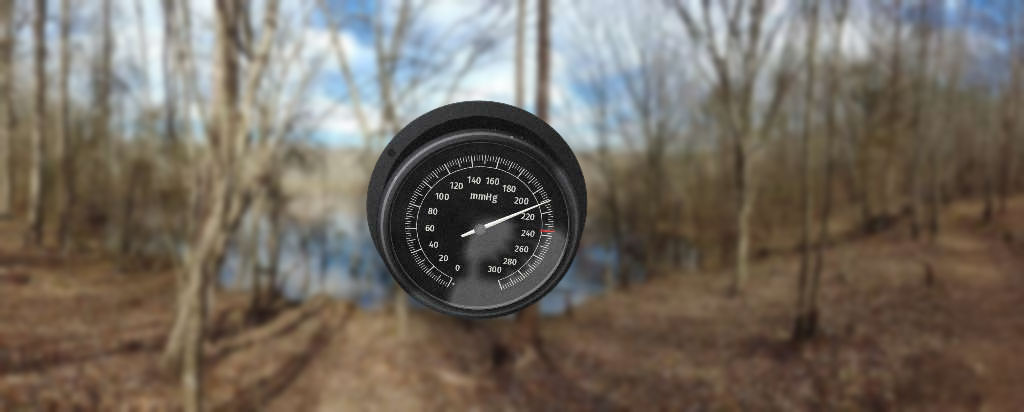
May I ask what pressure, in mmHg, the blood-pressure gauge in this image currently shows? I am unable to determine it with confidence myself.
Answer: 210 mmHg
